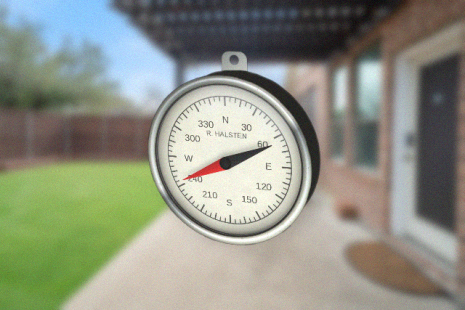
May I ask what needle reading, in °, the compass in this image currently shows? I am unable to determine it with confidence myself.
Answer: 245 °
